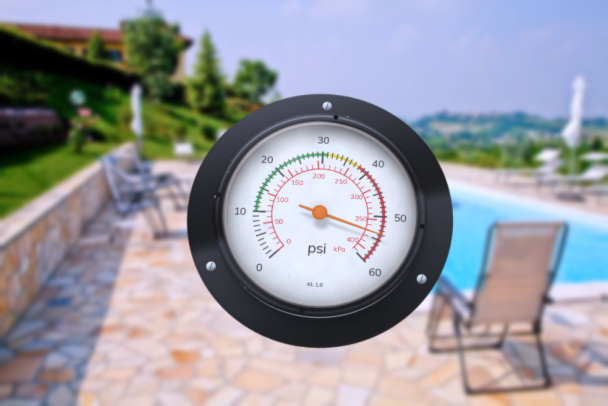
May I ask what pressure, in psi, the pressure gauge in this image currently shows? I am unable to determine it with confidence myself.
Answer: 54 psi
